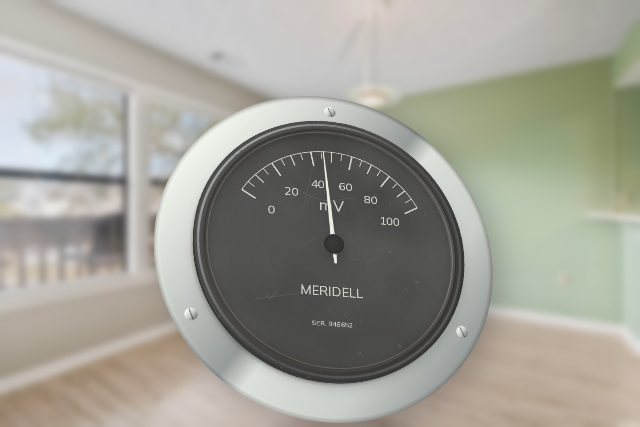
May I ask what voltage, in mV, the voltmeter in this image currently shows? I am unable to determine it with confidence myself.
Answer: 45 mV
